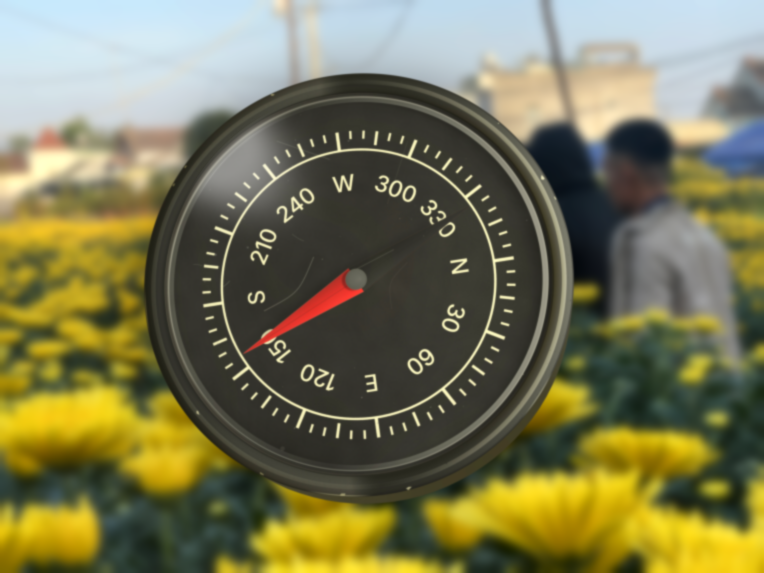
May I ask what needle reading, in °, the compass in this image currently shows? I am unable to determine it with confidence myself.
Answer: 155 °
